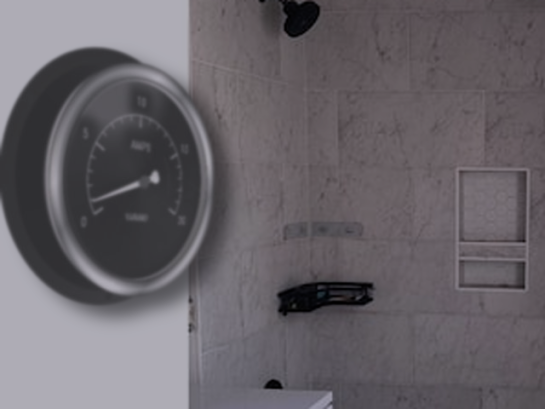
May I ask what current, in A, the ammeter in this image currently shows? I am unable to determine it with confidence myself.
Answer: 1 A
